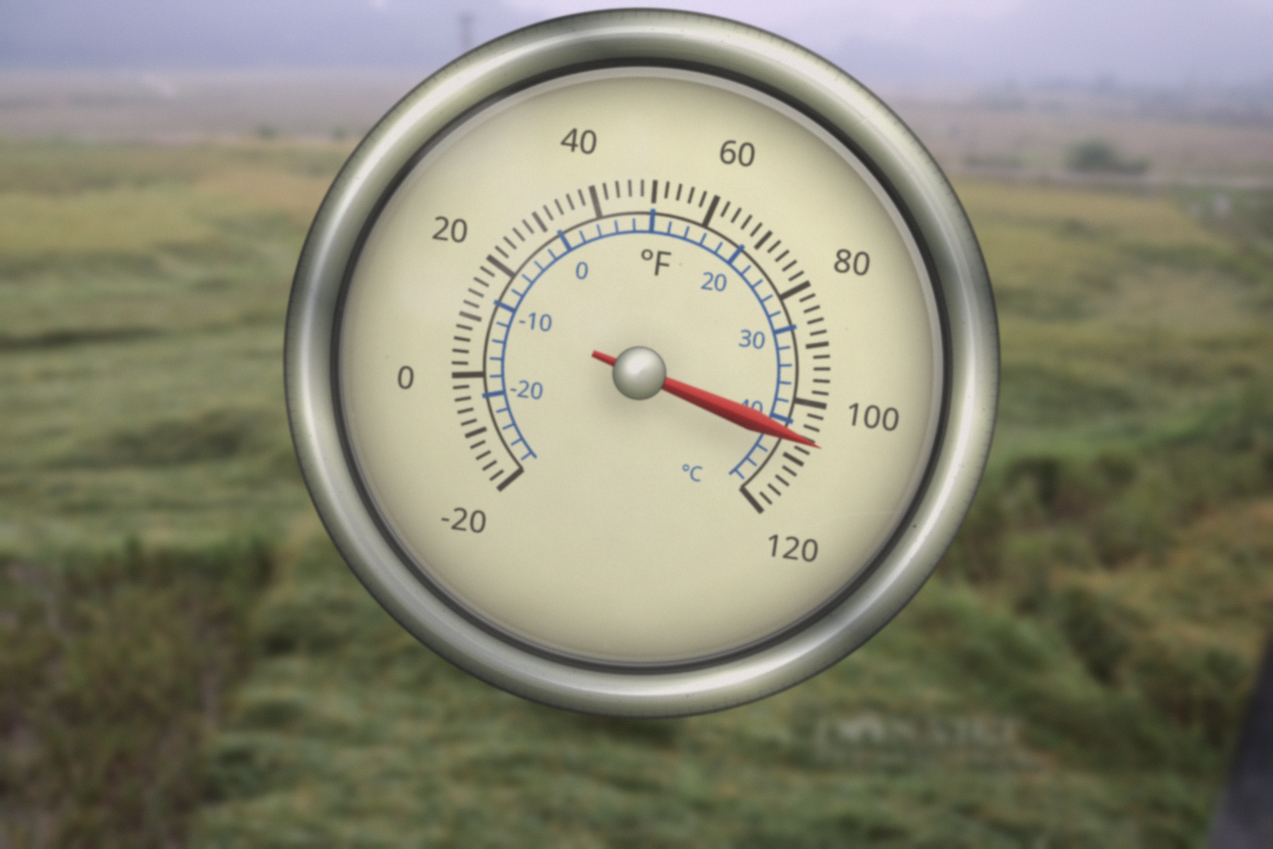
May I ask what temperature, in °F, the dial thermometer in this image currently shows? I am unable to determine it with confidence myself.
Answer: 106 °F
